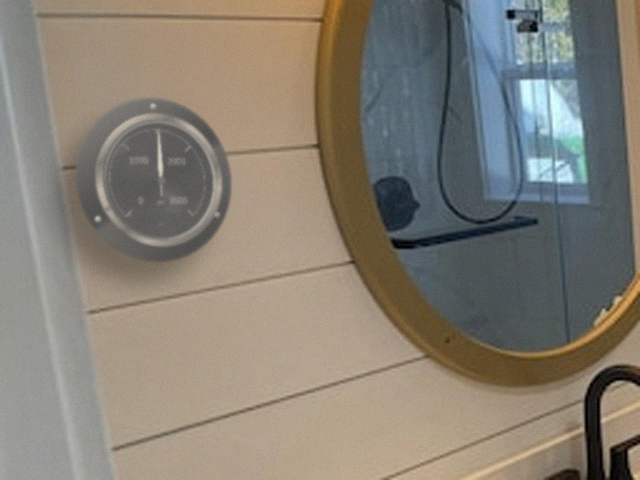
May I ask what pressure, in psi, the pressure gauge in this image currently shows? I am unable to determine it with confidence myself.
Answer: 1500 psi
